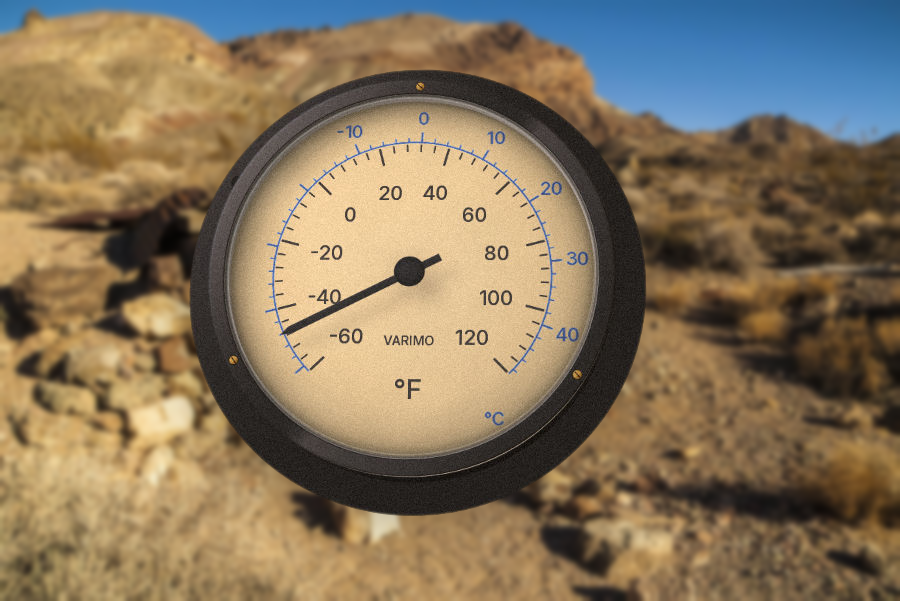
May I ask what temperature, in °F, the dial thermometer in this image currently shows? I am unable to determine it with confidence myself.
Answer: -48 °F
